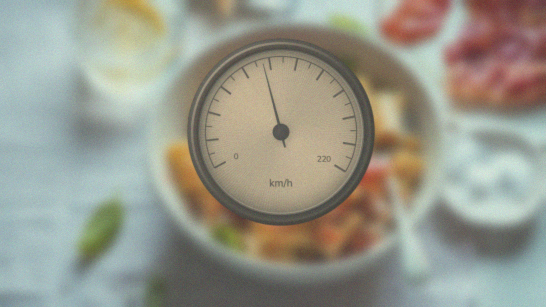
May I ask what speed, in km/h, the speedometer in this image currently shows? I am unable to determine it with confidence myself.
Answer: 95 km/h
